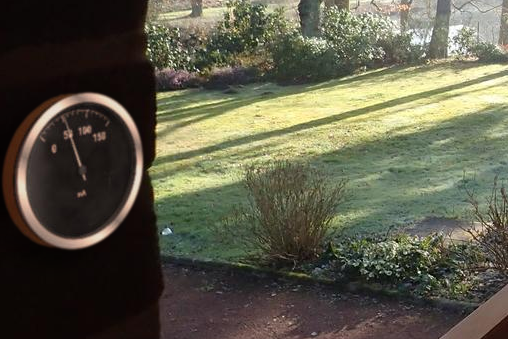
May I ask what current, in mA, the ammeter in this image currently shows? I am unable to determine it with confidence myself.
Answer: 50 mA
